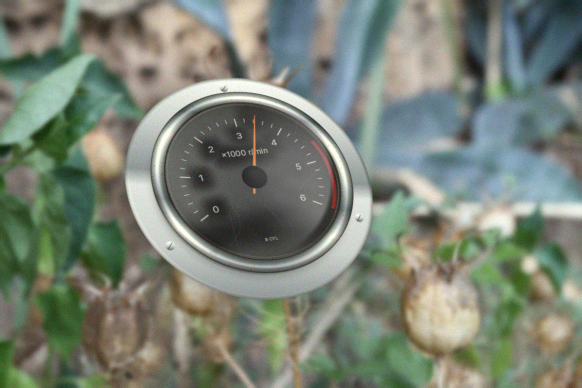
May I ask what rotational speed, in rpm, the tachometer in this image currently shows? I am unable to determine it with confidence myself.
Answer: 3400 rpm
